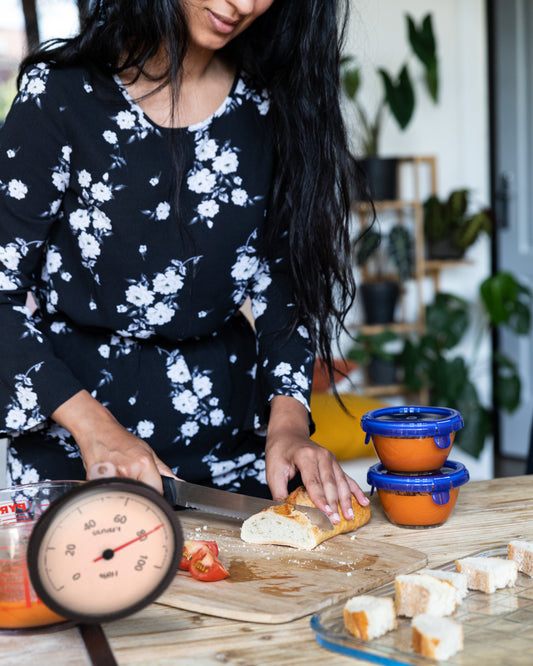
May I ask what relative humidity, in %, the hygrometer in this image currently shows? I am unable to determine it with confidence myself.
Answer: 80 %
